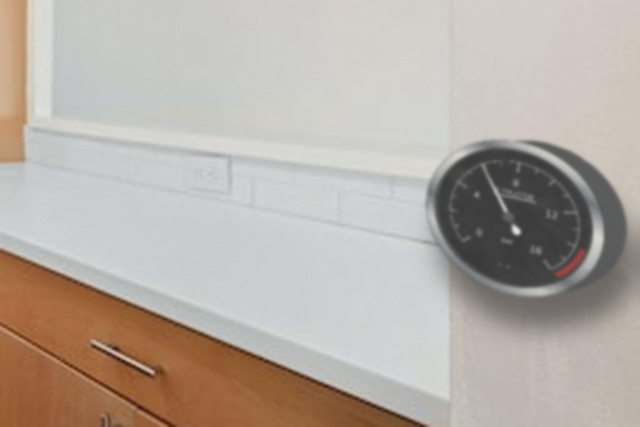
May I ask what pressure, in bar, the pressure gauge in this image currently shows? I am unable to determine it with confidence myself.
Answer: 6 bar
